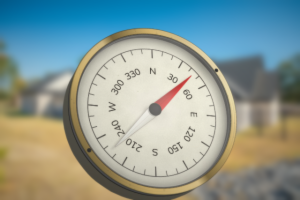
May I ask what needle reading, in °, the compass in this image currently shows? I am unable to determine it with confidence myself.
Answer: 45 °
